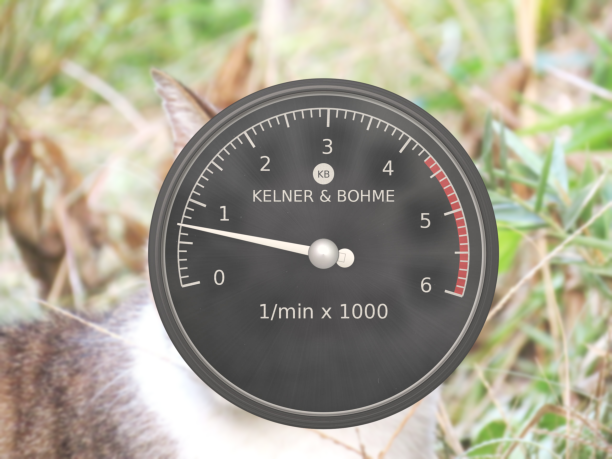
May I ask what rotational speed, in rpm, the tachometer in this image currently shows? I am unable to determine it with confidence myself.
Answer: 700 rpm
